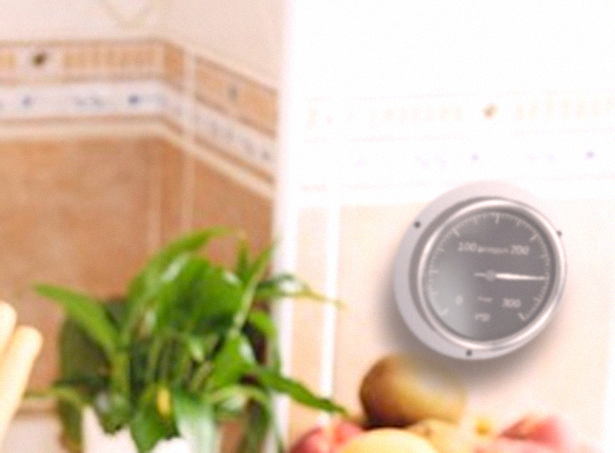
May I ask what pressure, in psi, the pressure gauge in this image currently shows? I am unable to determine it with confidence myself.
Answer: 250 psi
